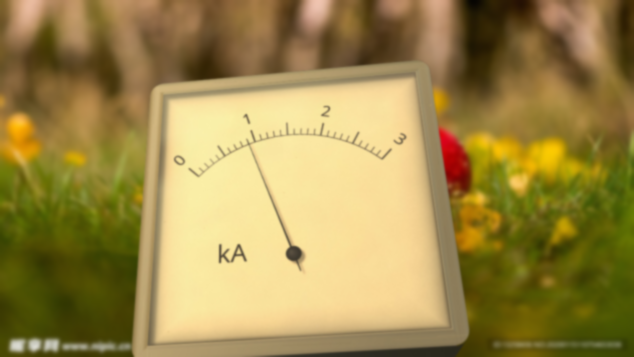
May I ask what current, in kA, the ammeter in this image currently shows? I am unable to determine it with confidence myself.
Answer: 0.9 kA
